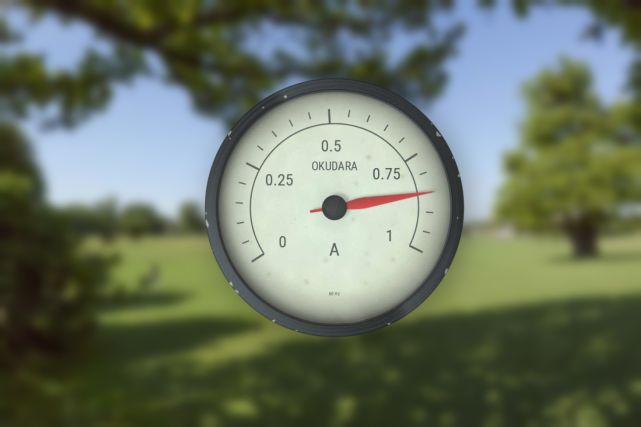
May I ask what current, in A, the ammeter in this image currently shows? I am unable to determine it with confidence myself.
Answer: 0.85 A
